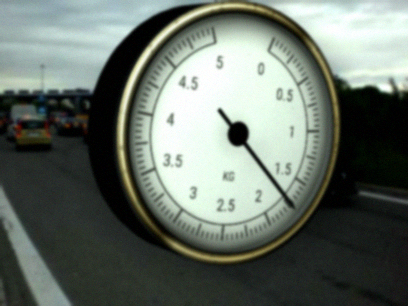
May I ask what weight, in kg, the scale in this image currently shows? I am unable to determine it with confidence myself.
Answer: 1.75 kg
